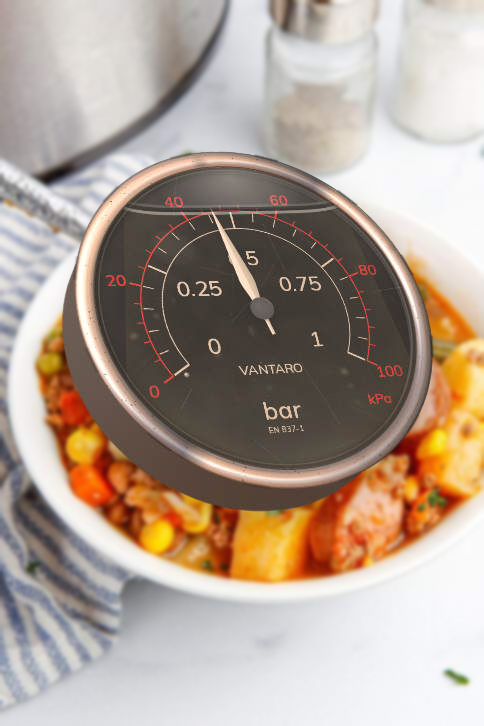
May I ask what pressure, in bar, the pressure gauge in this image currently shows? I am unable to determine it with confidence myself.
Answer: 0.45 bar
